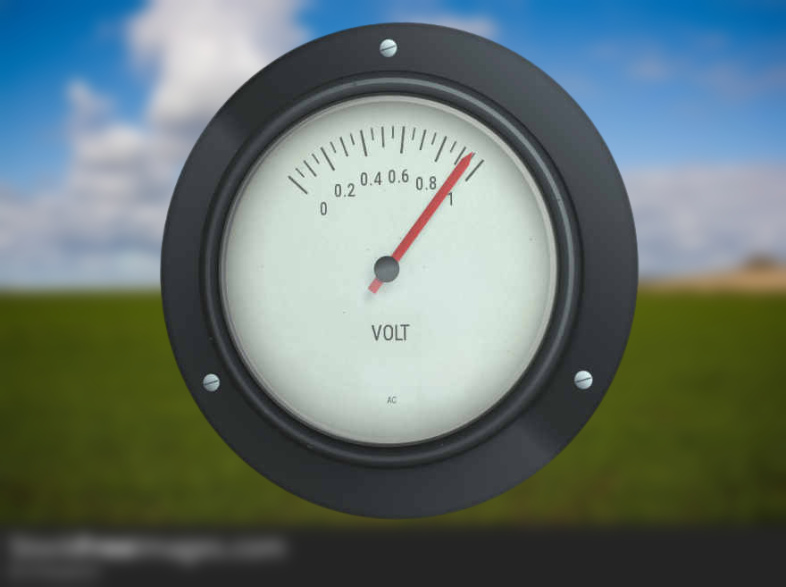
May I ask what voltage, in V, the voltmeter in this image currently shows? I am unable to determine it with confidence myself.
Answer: 0.95 V
